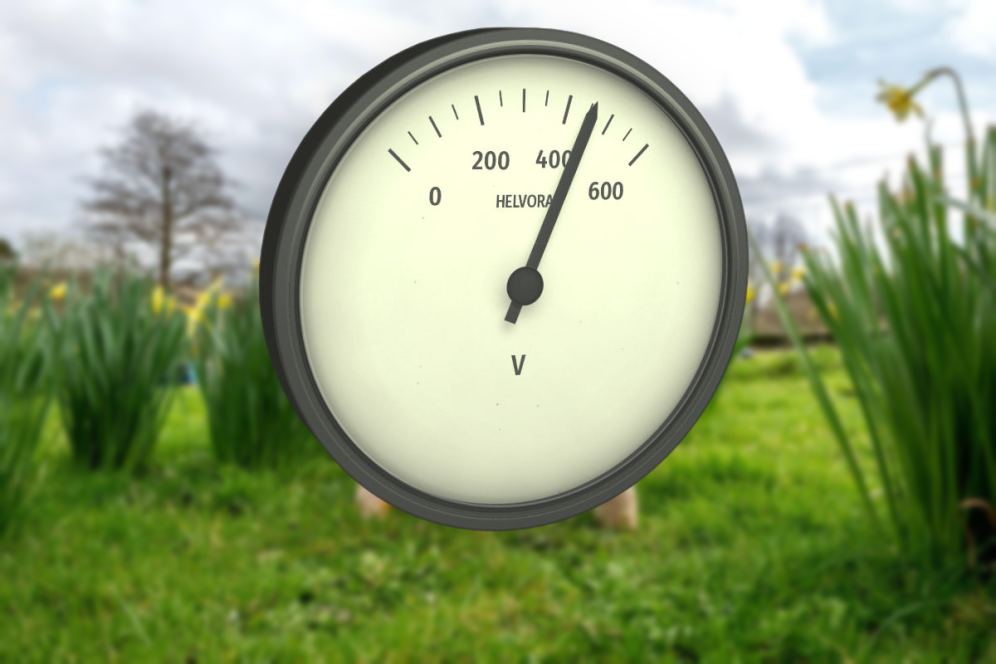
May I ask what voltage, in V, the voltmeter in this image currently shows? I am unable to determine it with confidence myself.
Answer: 450 V
